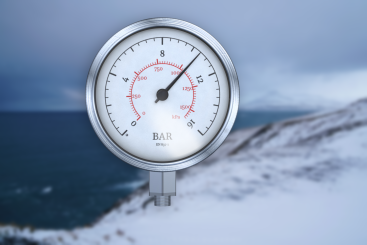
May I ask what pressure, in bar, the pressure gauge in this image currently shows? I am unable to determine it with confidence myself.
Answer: 10.5 bar
